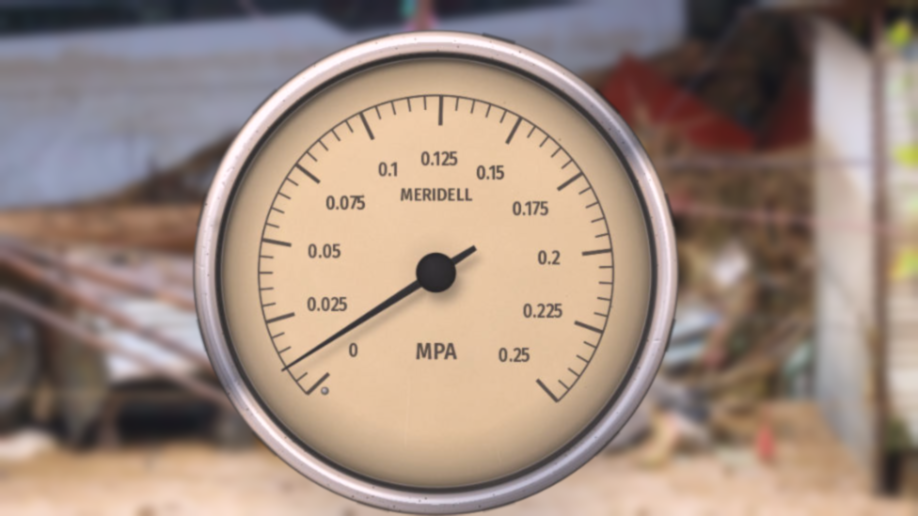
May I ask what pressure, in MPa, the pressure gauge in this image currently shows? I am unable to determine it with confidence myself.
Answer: 0.01 MPa
